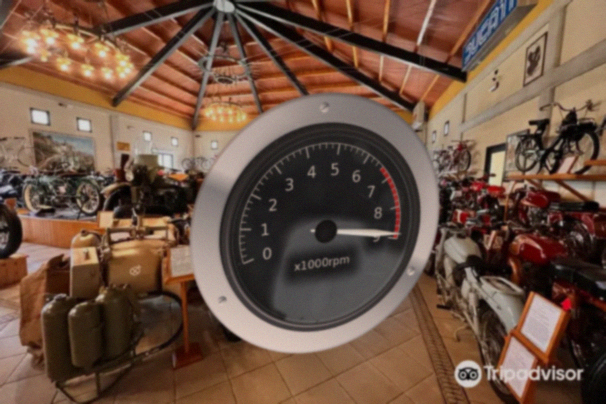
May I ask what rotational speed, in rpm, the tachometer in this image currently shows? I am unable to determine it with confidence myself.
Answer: 8800 rpm
